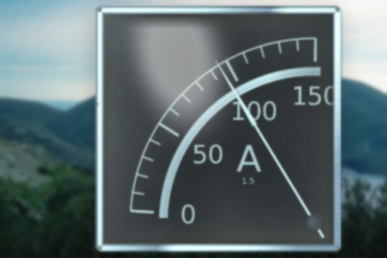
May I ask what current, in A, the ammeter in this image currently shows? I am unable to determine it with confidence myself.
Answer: 95 A
